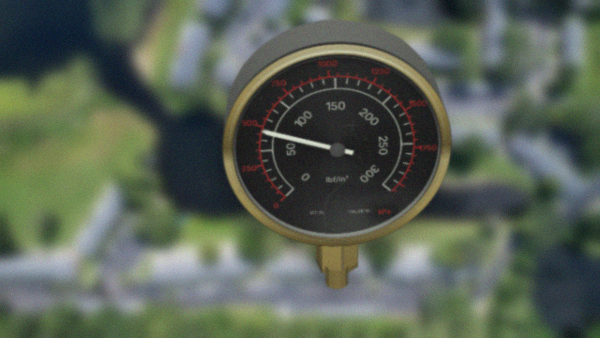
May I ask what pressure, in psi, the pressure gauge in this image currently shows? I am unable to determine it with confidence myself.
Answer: 70 psi
